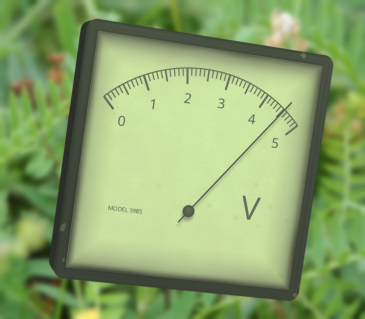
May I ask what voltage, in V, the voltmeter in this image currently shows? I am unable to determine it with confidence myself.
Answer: 4.5 V
